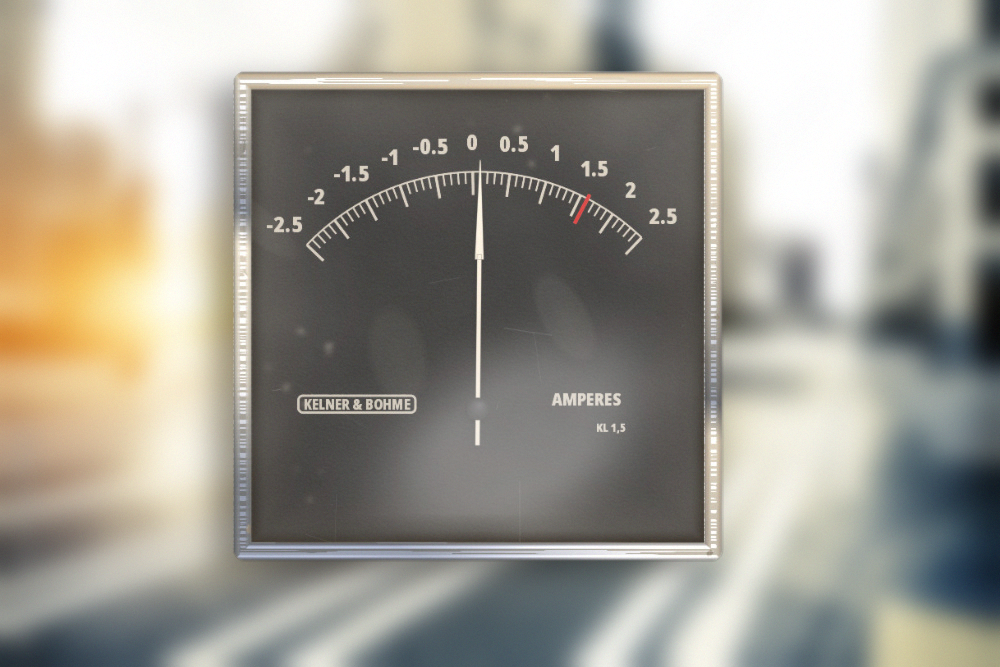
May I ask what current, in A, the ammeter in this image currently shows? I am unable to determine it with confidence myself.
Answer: 0.1 A
